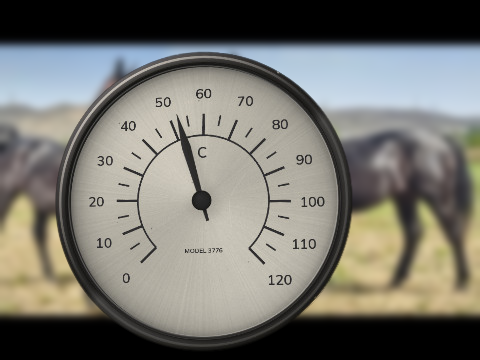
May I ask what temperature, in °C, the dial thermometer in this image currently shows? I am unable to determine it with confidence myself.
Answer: 52.5 °C
